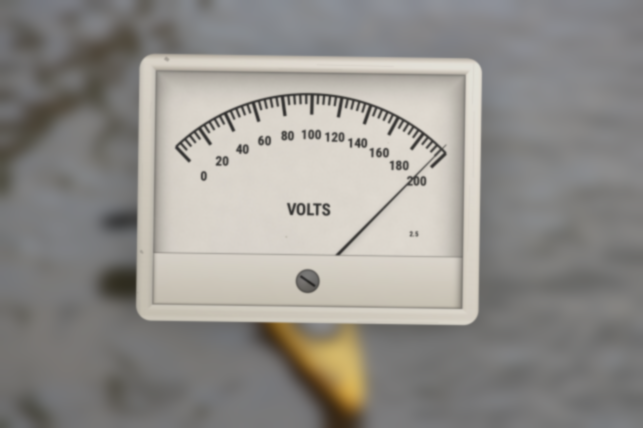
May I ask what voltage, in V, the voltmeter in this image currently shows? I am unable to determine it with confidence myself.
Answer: 196 V
